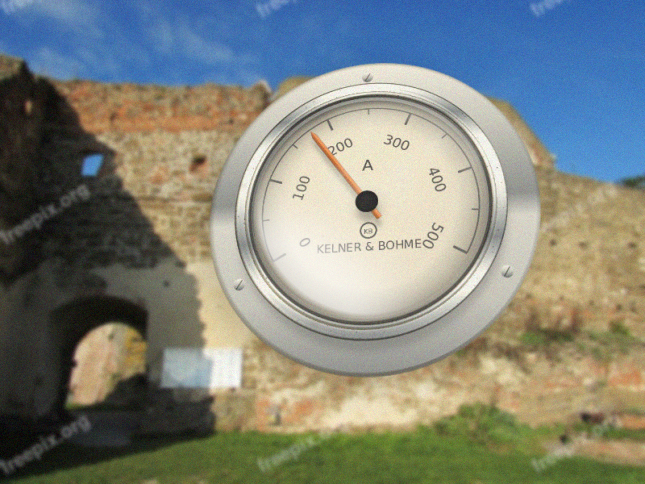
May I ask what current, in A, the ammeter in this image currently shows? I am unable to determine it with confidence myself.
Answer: 175 A
